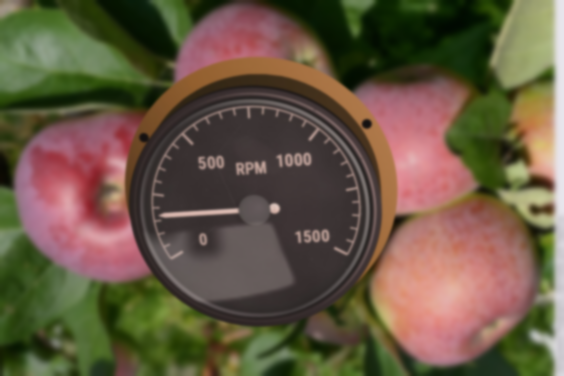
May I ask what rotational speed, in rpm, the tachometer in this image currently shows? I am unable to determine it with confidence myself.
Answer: 175 rpm
